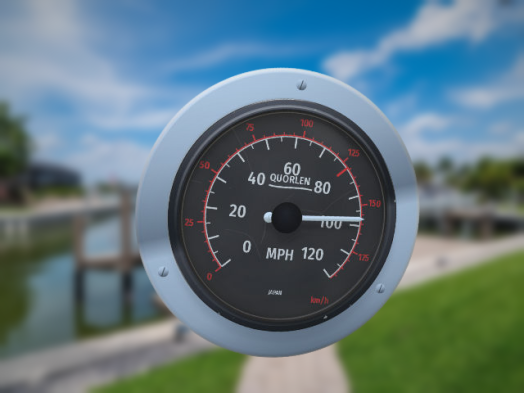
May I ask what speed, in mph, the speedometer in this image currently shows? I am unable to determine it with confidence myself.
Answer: 97.5 mph
